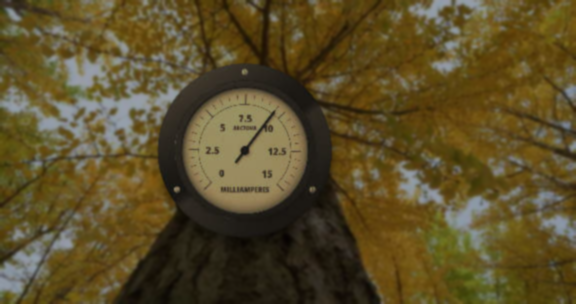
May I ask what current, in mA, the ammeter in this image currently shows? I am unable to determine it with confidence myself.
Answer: 9.5 mA
